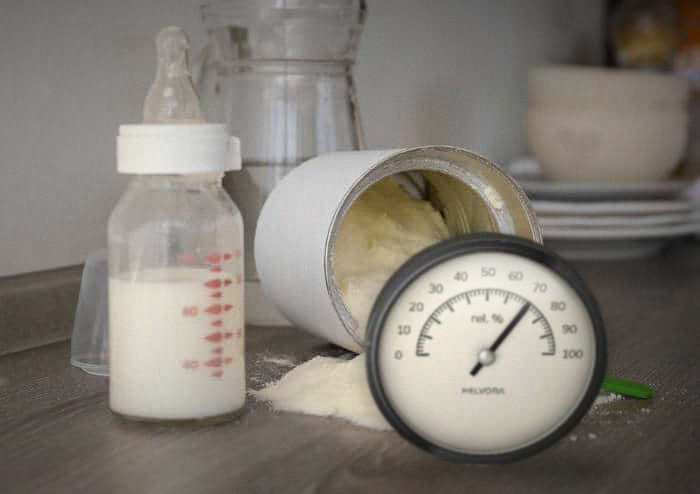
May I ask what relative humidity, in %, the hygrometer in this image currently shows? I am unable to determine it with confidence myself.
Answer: 70 %
